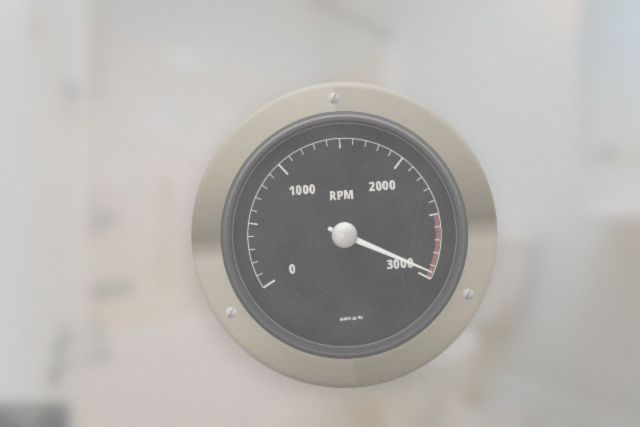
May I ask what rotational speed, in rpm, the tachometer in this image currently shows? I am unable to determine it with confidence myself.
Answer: 2950 rpm
